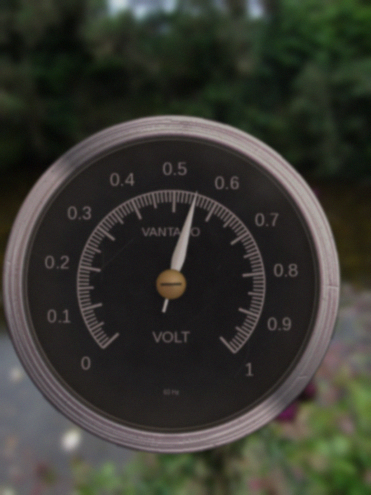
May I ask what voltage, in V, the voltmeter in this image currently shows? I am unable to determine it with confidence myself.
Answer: 0.55 V
